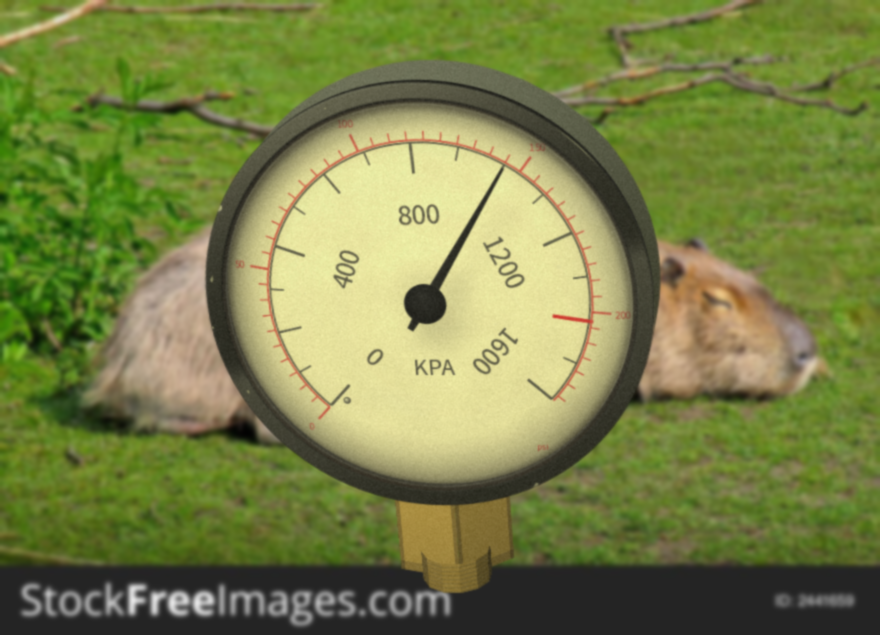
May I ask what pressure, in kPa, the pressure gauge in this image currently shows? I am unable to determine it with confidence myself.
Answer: 1000 kPa
